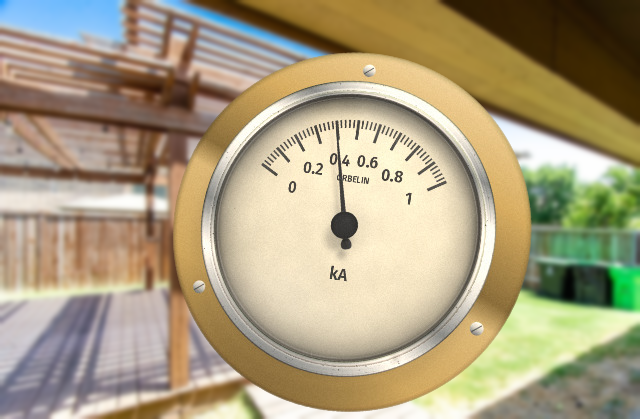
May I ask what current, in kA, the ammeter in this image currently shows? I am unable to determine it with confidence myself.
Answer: 0.4 kA
